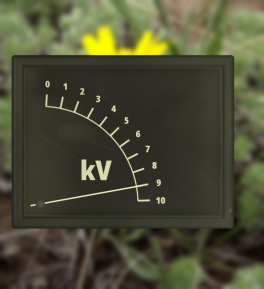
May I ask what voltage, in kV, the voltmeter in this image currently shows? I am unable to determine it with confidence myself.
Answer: 9 kV
